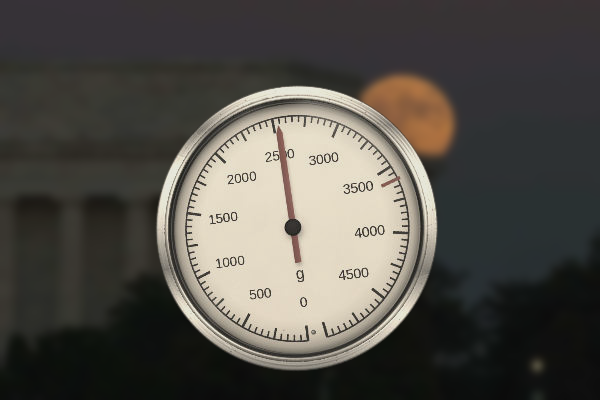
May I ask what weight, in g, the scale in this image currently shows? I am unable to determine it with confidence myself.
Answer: 2550 g
